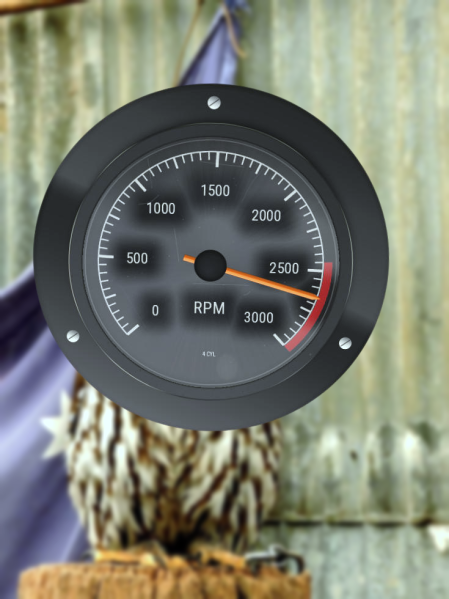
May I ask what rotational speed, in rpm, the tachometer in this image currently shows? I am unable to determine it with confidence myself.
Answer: 2650 rpm
